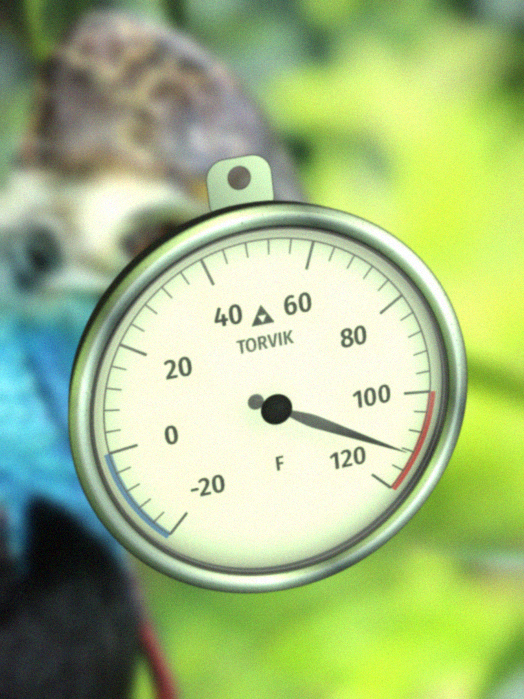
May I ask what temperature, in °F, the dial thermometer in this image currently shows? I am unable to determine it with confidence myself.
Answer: 112 °F
